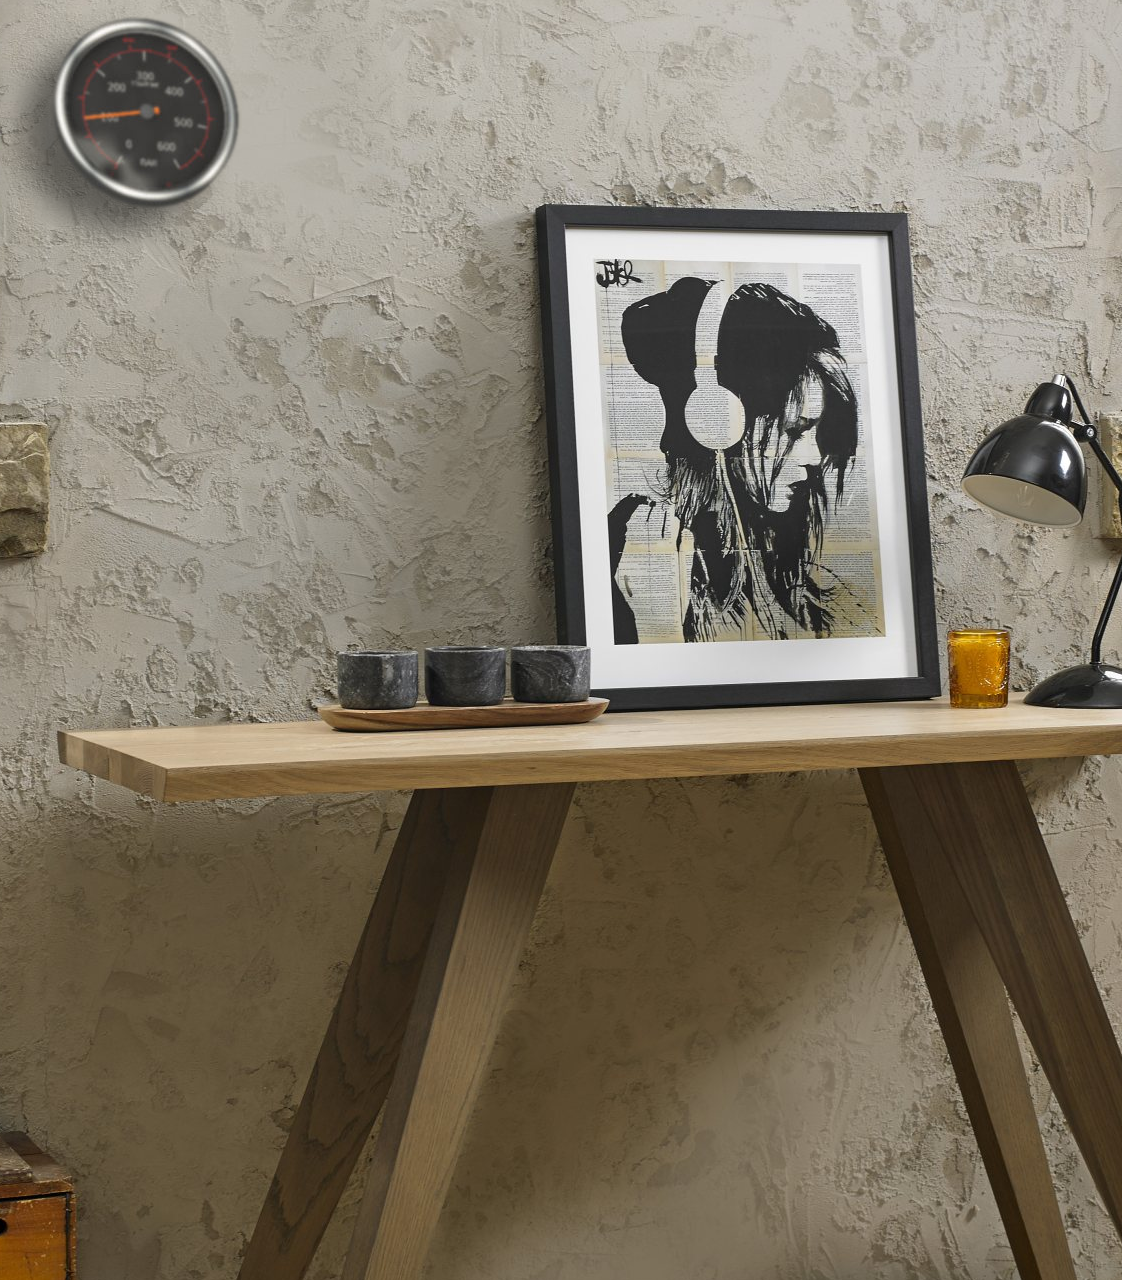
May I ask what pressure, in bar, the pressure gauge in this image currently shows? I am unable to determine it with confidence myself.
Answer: 100 bar
